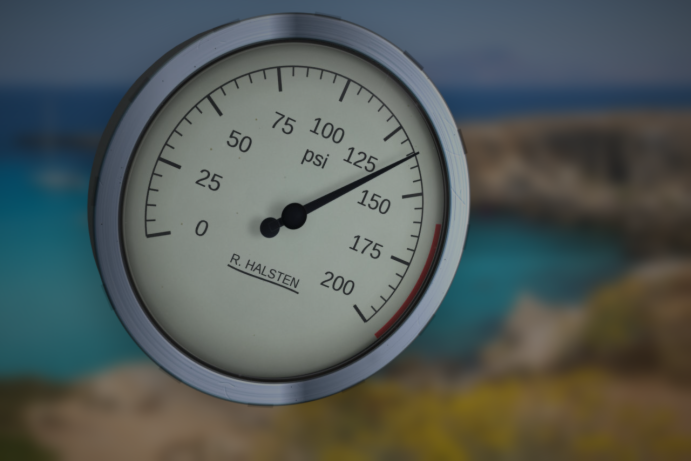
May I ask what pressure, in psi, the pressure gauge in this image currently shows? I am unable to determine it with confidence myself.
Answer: 135 psi
